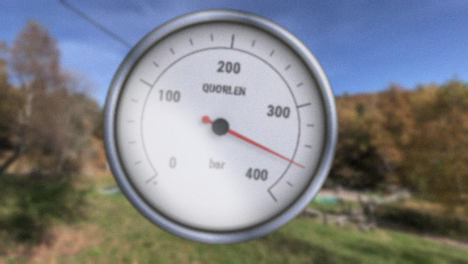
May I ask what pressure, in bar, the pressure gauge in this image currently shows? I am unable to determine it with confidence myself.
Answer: 360 bar
